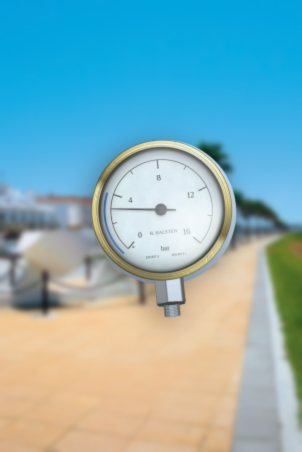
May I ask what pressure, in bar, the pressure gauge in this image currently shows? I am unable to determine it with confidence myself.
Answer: 3 bar
